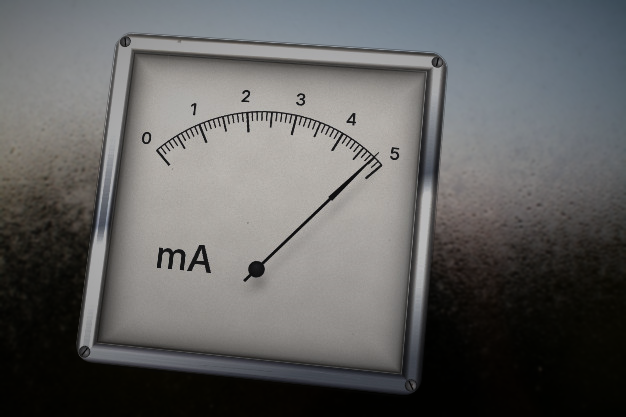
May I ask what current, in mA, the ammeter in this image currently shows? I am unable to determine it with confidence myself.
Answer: 4.8 mA
